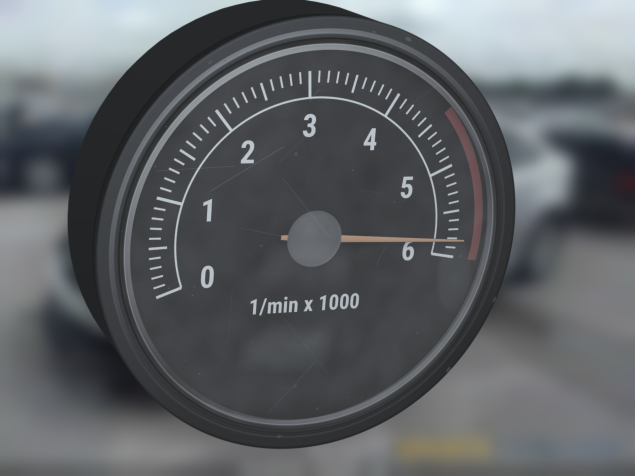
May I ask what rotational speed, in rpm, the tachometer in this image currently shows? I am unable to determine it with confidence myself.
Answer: 5800 rpm
